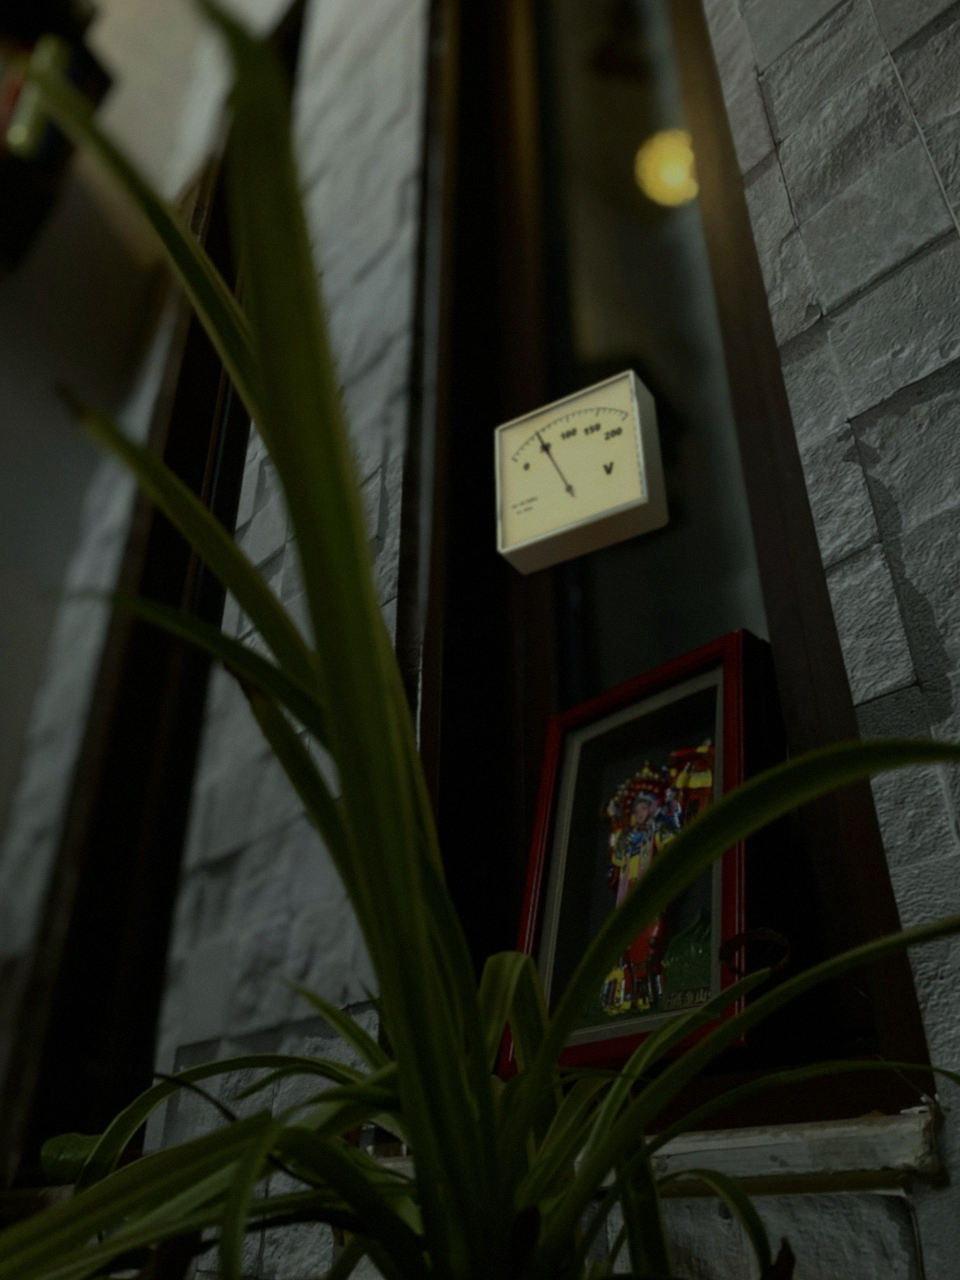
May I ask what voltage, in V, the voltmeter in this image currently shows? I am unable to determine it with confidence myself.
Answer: 50 V
